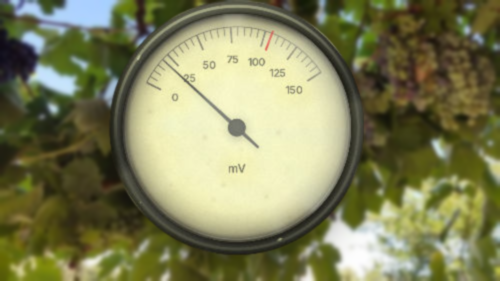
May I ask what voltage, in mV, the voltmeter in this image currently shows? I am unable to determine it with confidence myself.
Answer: 20 mV
